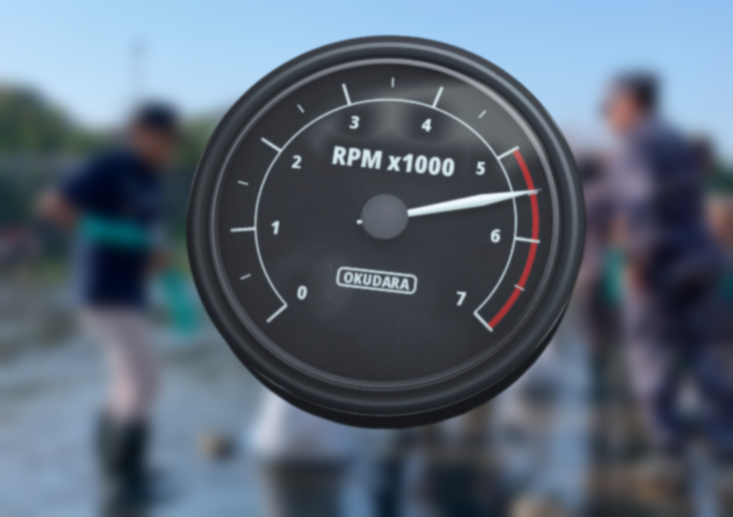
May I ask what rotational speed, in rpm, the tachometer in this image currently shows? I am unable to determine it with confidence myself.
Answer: 5500 rpm
